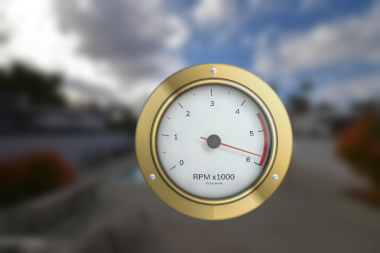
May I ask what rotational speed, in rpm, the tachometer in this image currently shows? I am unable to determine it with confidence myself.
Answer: 5750 rpm
